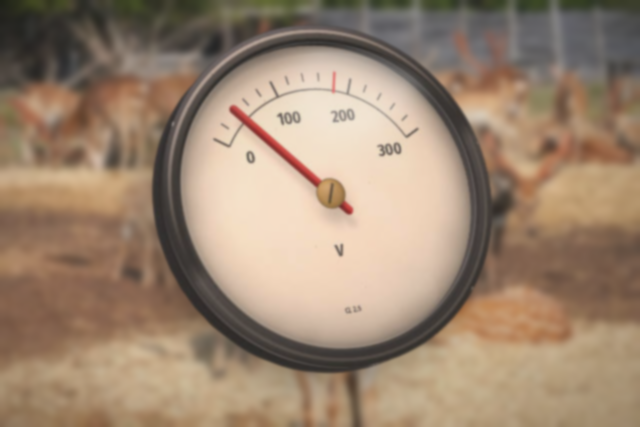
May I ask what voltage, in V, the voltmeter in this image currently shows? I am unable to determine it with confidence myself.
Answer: 40 V
